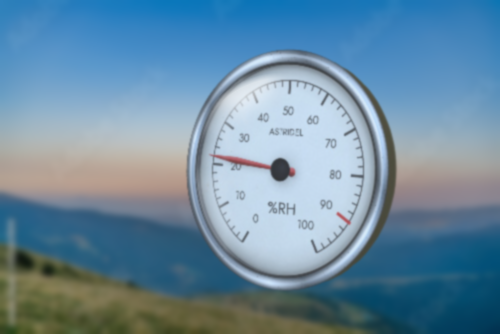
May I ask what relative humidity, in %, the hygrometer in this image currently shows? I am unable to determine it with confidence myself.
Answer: 22 %
